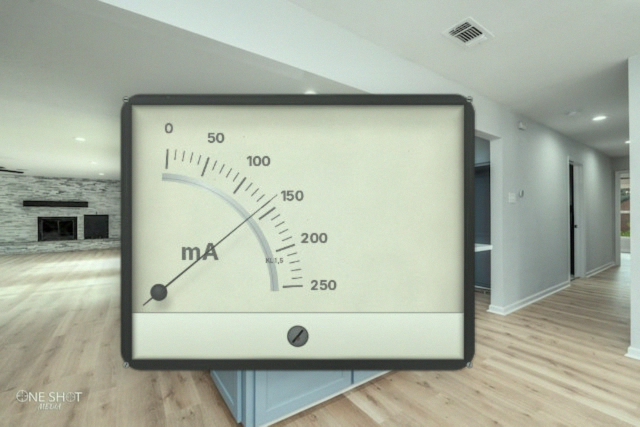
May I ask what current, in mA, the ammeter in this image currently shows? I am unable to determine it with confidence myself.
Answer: 140 mA
